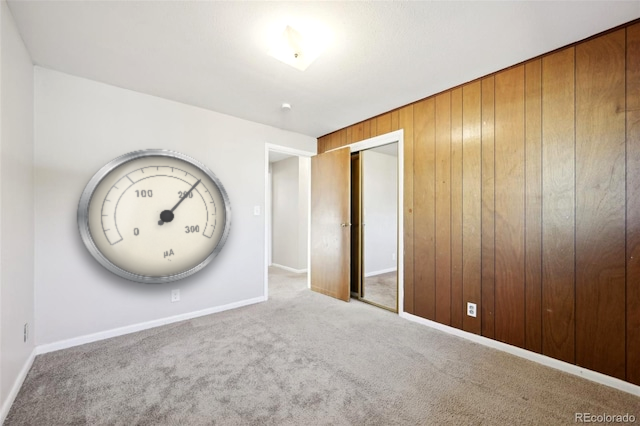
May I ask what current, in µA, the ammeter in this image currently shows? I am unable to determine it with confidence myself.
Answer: 200 µA
